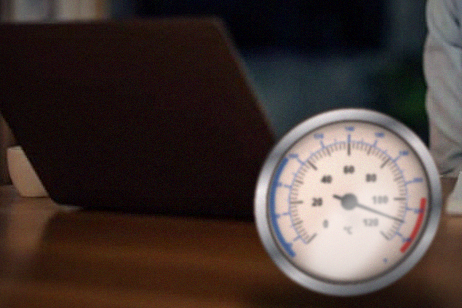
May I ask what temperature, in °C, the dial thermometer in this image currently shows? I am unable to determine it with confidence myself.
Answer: 110 °C
